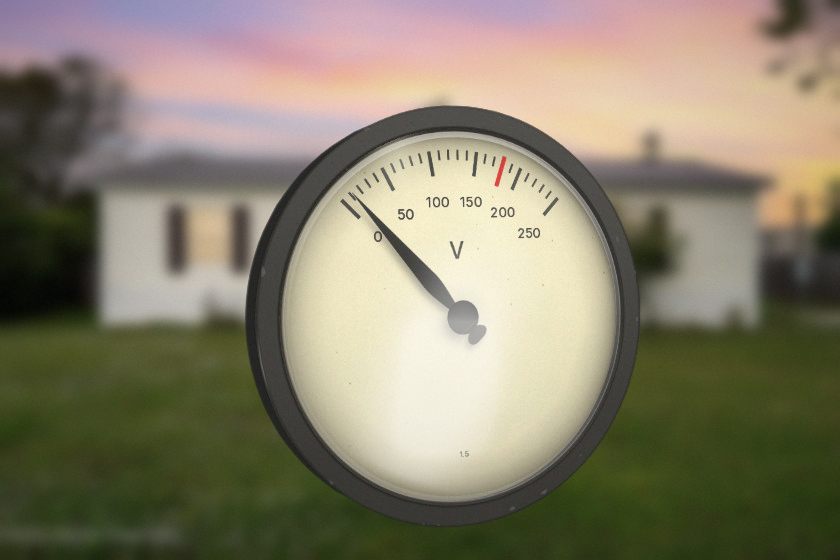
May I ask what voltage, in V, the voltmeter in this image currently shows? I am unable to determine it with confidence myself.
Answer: 10 V
